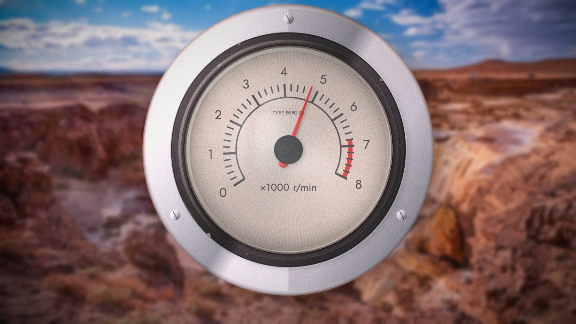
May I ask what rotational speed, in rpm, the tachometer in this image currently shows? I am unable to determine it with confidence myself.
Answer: 4800 rpm
